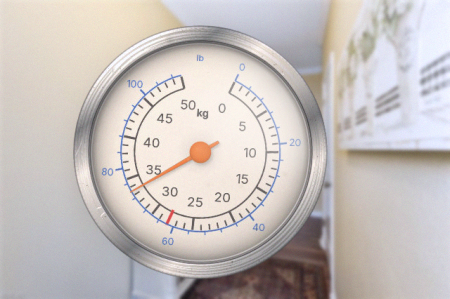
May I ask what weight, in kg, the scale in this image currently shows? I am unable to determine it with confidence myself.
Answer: 33.5 kg
